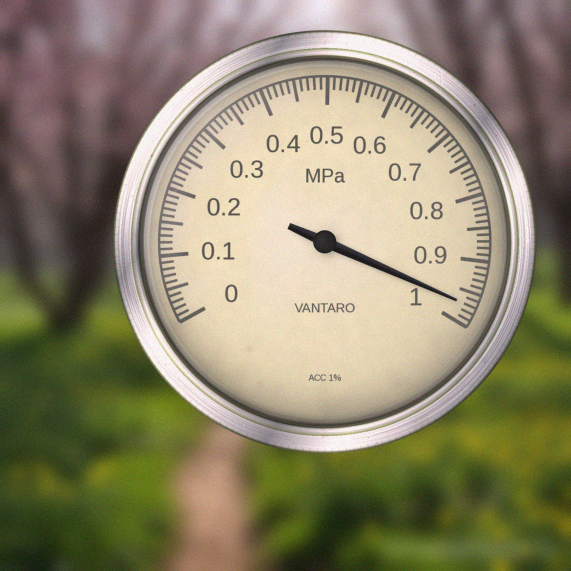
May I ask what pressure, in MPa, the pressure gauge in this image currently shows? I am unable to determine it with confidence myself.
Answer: 0.97 MPa
